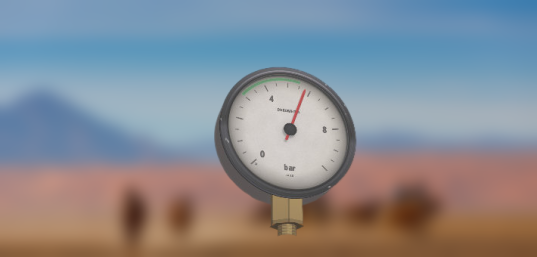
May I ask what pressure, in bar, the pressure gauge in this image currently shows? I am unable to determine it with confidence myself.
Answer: 5.75 bar
